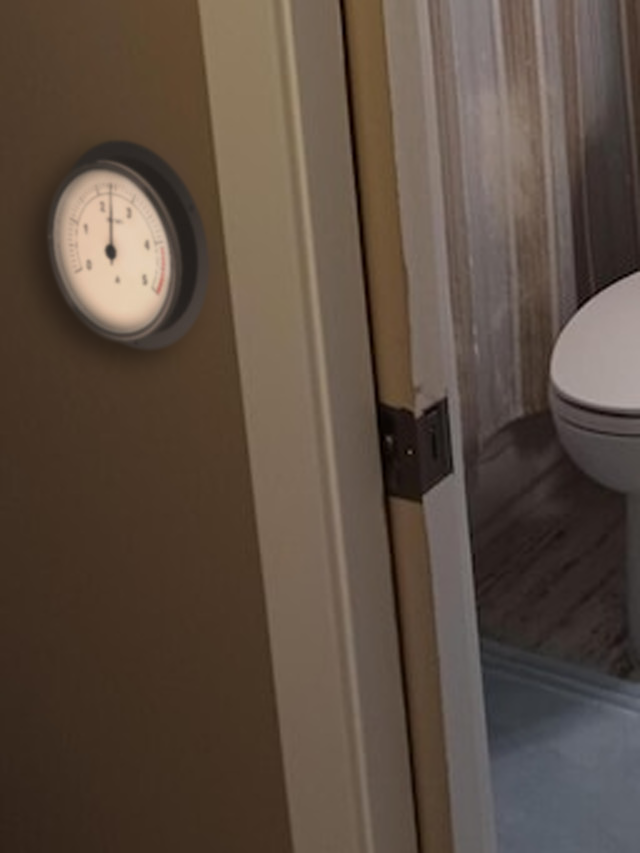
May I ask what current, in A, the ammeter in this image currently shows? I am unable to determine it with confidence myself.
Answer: 2.5 A
